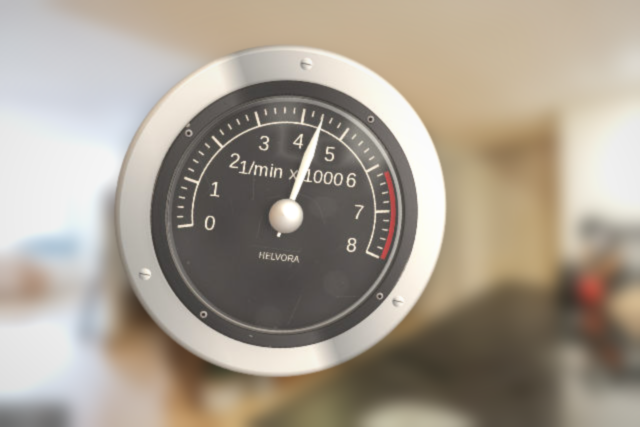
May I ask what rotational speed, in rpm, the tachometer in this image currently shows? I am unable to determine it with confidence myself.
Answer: 4400 rpm
